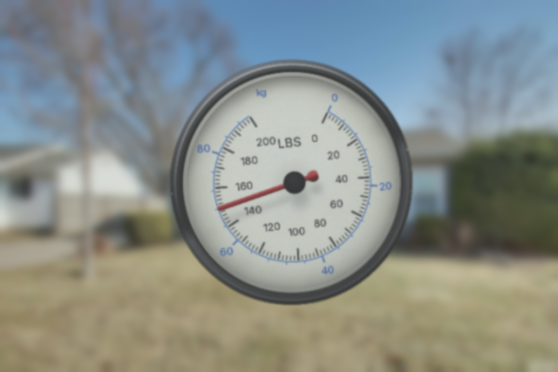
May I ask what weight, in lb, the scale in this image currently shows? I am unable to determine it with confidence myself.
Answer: 150 lb
